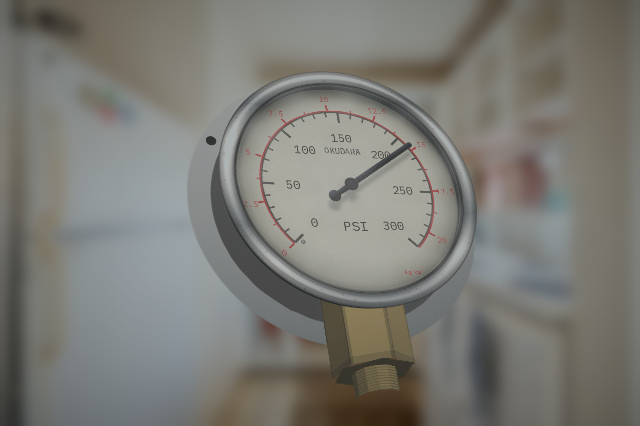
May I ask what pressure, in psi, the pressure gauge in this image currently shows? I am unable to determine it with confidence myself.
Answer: 210 psi
